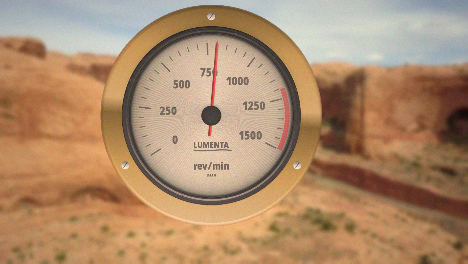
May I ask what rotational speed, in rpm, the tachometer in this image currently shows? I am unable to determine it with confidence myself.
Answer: 800 rpm
